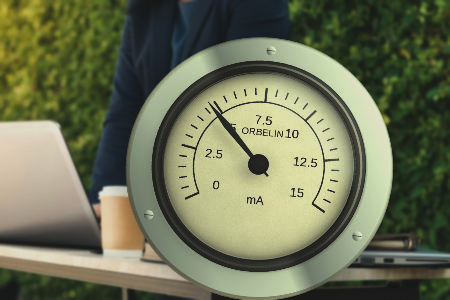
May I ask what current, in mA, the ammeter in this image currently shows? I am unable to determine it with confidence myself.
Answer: 4.75 mA
